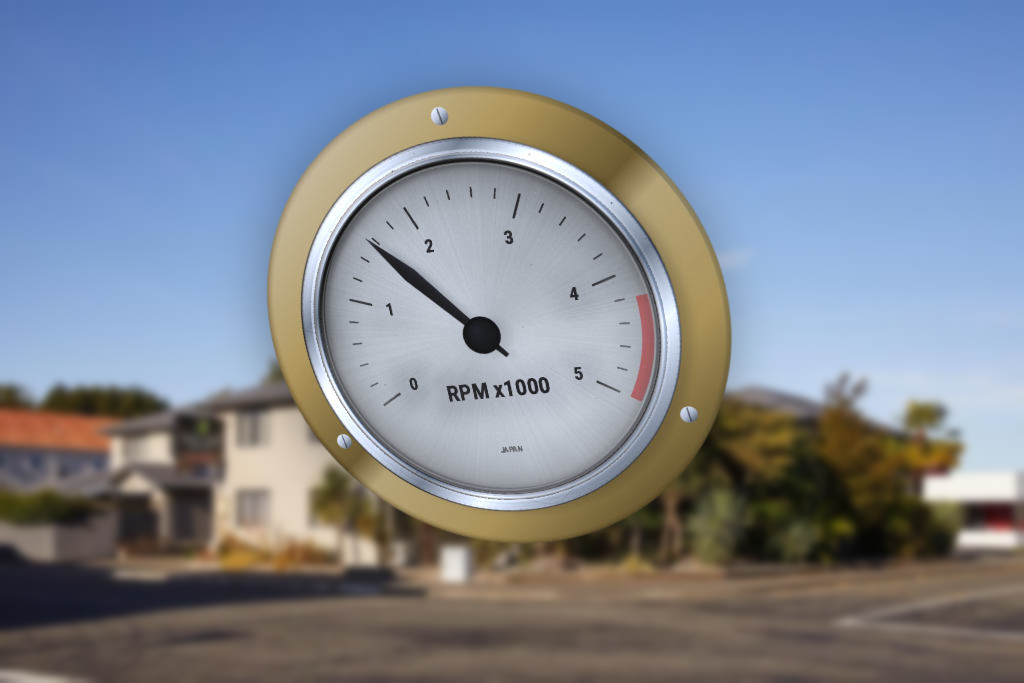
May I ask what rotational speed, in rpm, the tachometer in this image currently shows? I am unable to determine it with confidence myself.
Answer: 1600 rpm
